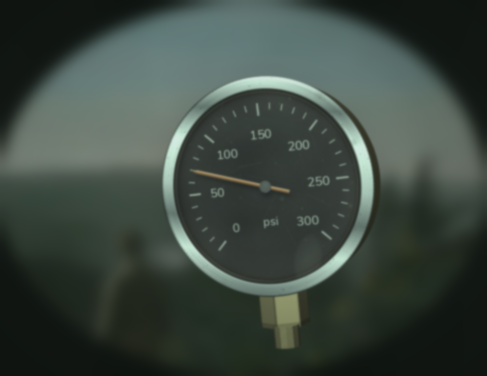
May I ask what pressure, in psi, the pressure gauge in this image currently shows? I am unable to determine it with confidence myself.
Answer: 70 psi
